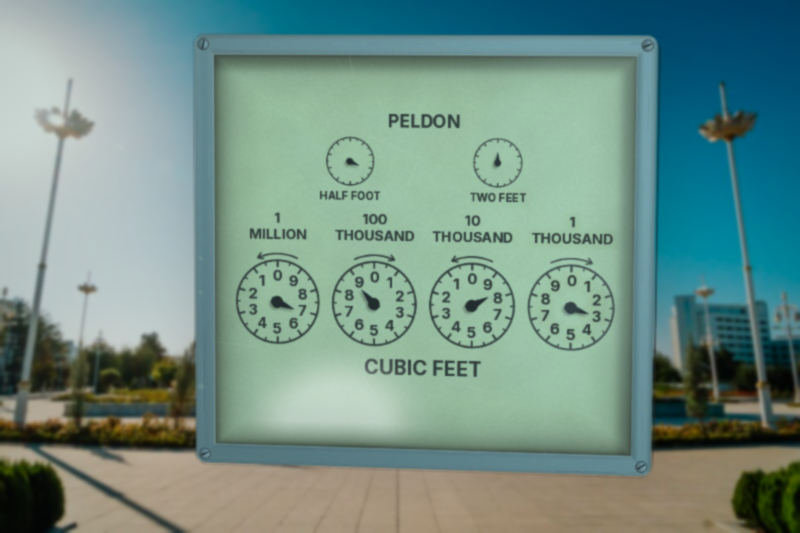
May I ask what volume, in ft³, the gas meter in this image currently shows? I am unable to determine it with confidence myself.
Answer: 688300 ft³
